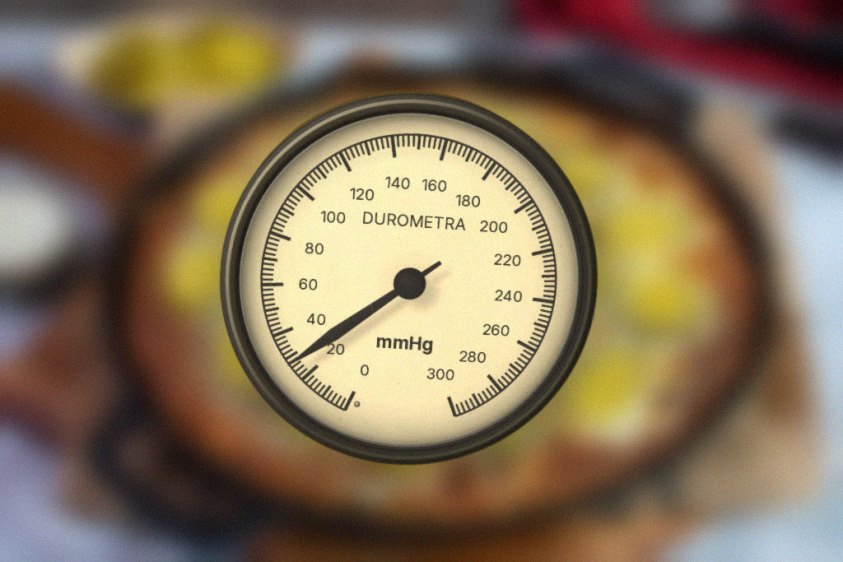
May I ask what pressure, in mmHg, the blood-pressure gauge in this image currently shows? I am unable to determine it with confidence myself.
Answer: 28 mmHg
